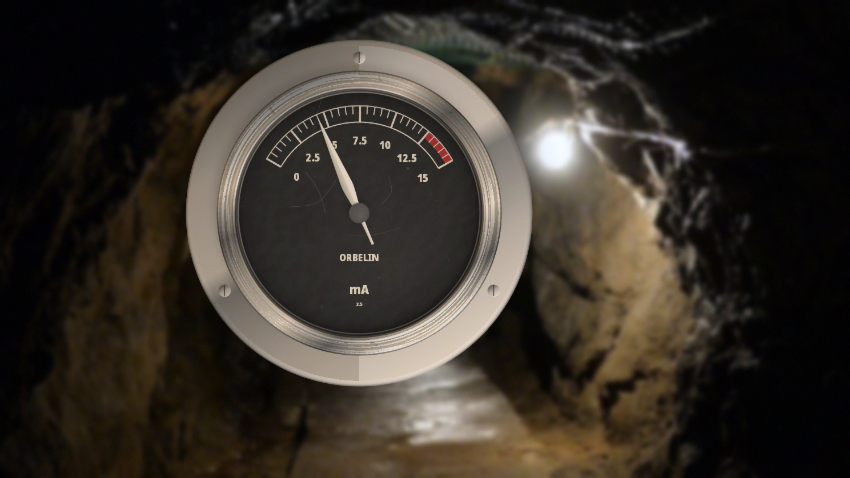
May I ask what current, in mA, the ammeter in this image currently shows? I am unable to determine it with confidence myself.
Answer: 4.5 mA
